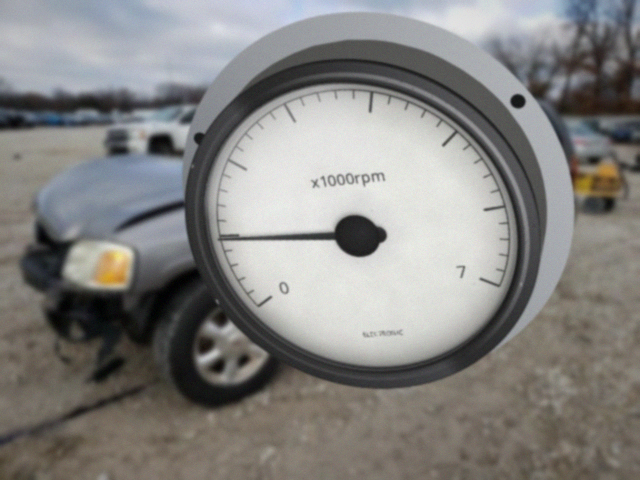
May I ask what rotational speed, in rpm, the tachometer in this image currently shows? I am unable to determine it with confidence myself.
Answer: 1000 rpm
